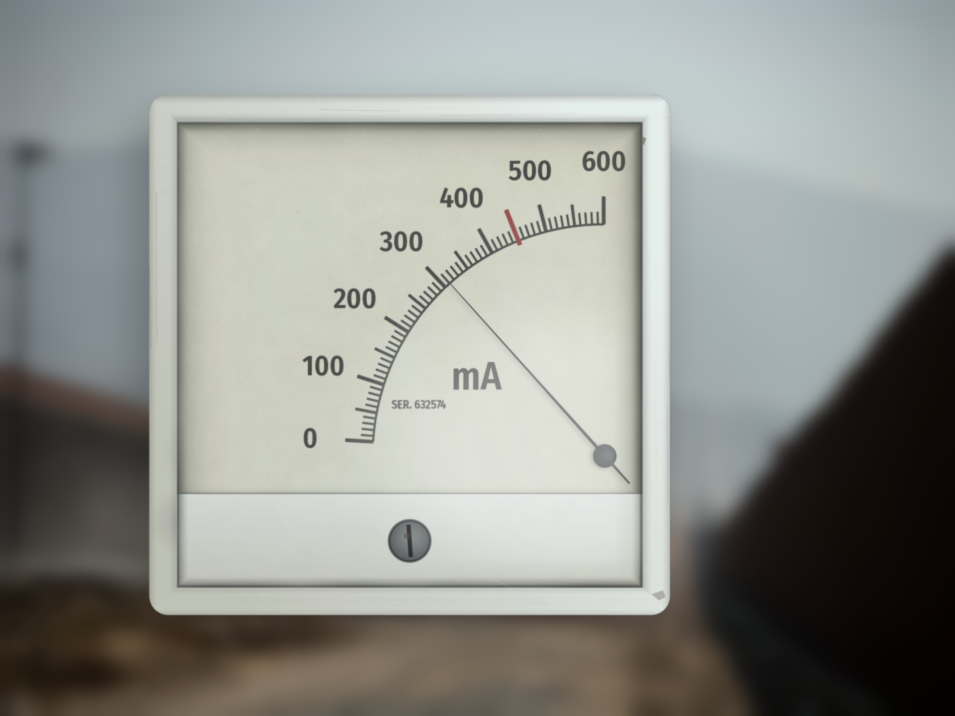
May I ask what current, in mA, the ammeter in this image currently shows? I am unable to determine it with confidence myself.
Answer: 310 mA
